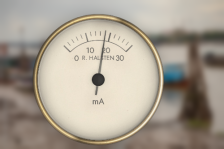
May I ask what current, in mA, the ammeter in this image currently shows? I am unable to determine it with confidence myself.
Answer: 18 mA
